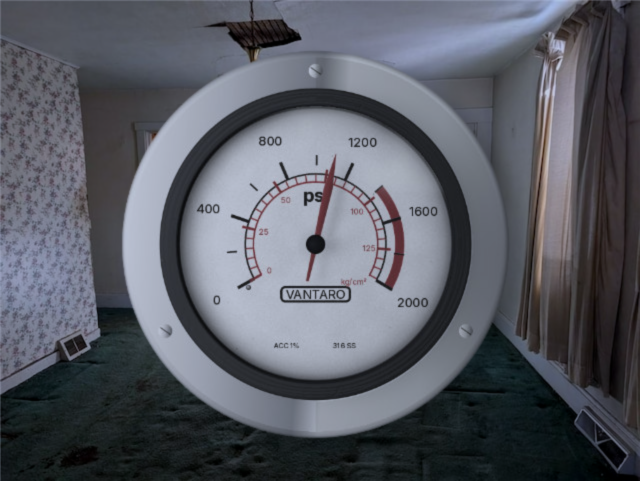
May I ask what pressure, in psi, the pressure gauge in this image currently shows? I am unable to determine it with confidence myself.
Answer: 1100 psi
